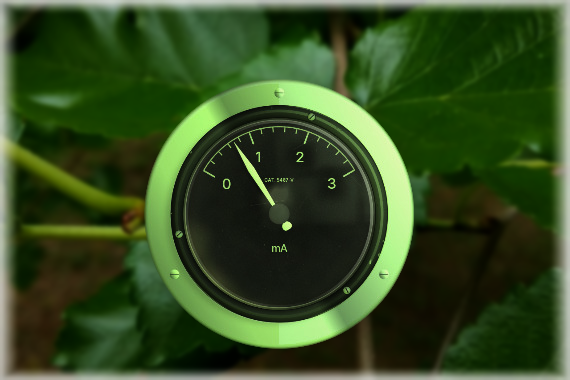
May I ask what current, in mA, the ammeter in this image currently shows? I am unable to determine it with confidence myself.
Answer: 0.7 mA
